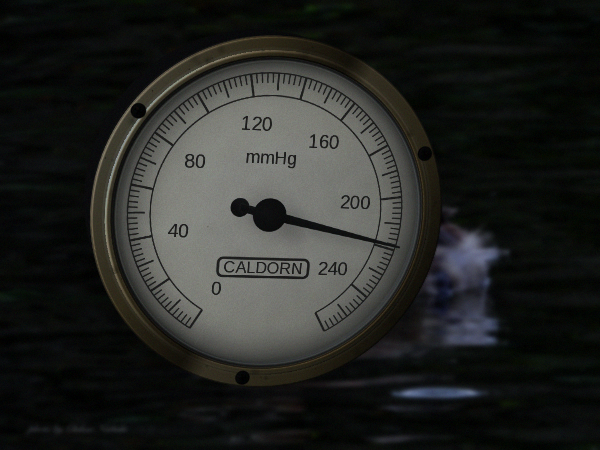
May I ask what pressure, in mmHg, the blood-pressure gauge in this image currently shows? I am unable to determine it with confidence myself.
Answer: 218 mmHg
